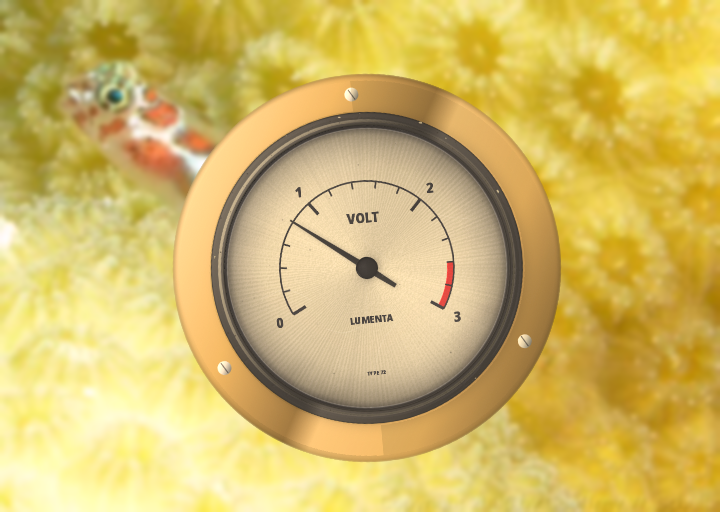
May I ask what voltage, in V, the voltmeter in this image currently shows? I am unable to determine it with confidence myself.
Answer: 0.8 V
